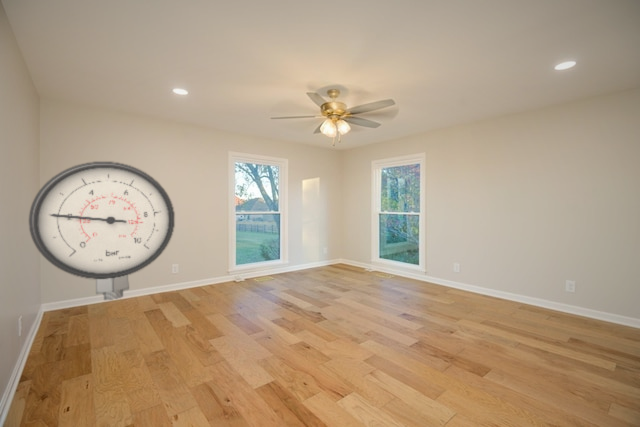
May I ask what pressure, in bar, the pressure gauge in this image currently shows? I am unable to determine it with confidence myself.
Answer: 2 bar
